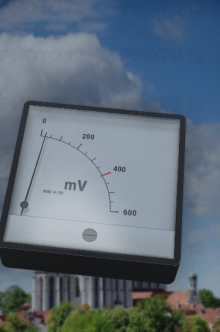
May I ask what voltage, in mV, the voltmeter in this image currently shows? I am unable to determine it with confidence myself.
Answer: 25 mV
